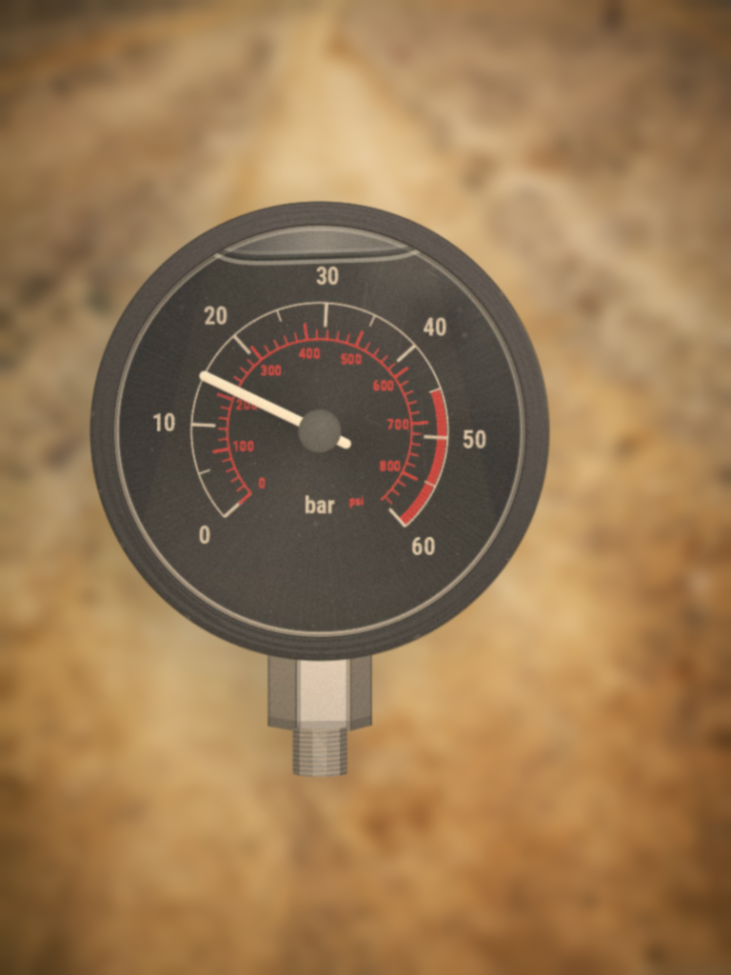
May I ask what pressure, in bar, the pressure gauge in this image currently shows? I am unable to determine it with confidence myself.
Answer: 15 bar
